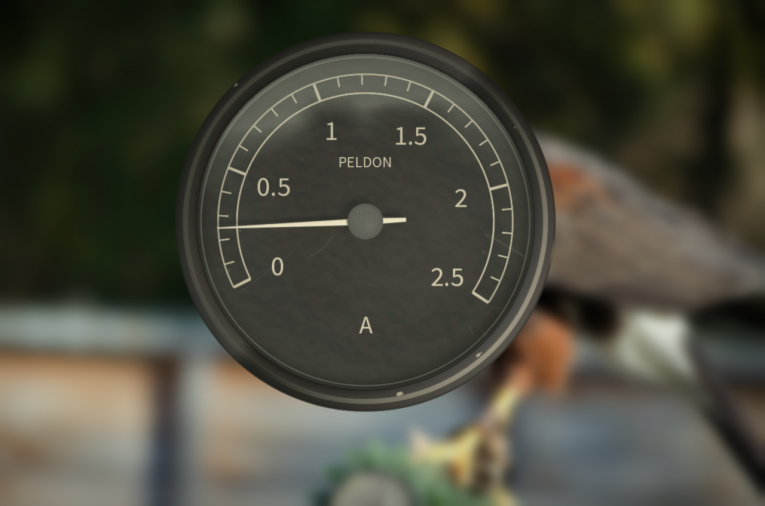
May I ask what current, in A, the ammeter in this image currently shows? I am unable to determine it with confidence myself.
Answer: 0.25 A
